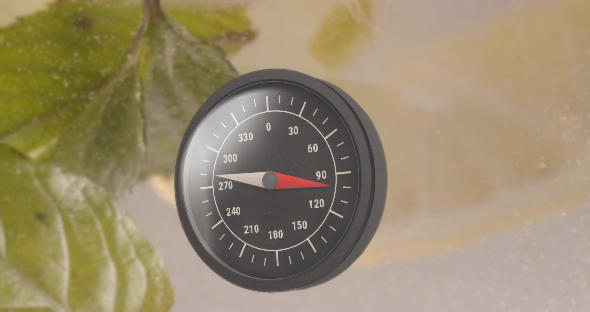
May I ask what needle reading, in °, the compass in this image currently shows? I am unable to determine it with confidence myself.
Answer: 100 °
